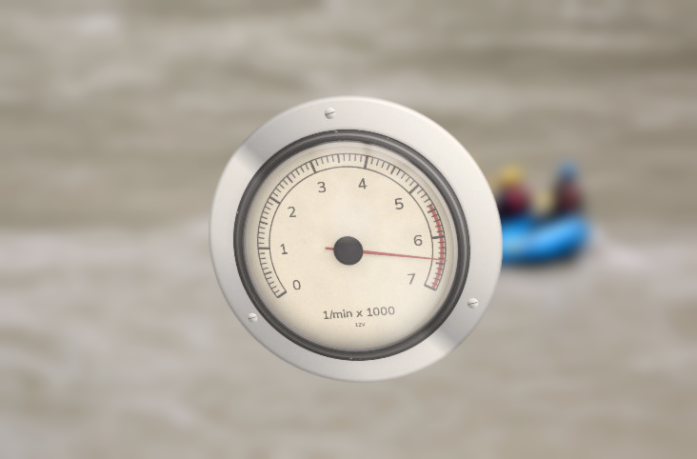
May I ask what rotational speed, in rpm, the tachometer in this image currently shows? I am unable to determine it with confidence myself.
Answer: 6400 rpm
